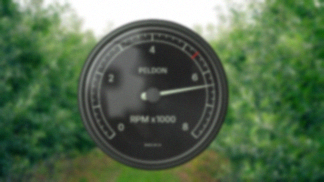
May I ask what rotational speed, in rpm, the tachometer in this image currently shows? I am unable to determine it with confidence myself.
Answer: 6400 rpm
